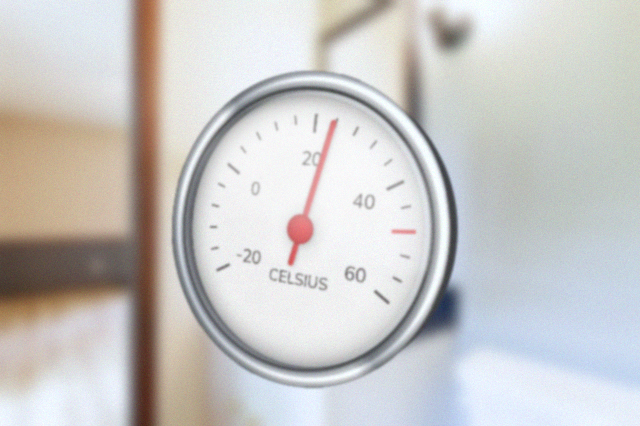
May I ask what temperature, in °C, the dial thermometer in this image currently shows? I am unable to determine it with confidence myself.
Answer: 24 °C
